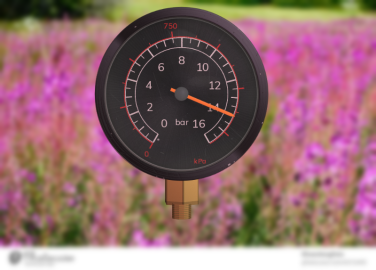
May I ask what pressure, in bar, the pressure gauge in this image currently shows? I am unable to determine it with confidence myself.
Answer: 14 bar
